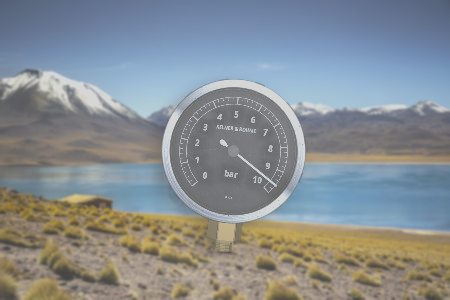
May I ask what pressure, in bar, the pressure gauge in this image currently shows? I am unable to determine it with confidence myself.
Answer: 9.6 bar
